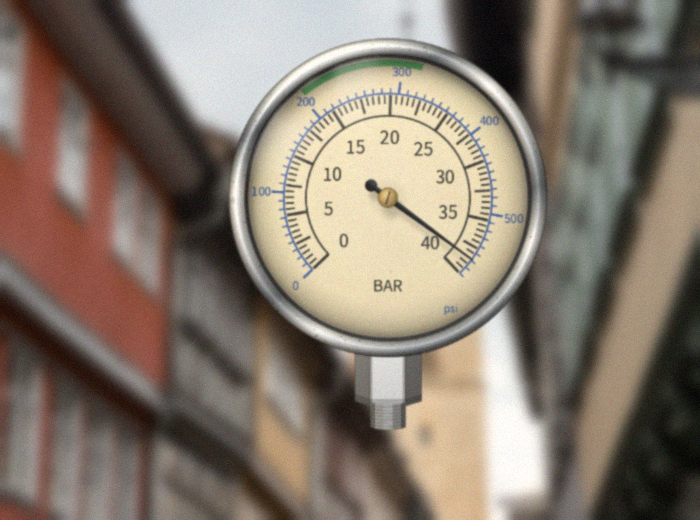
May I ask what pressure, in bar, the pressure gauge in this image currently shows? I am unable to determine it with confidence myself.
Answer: 38.5 bar
